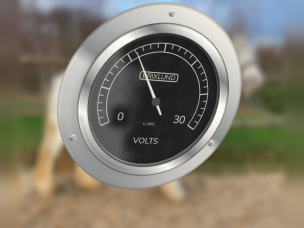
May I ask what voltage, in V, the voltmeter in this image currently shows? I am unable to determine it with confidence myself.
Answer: 11 V
